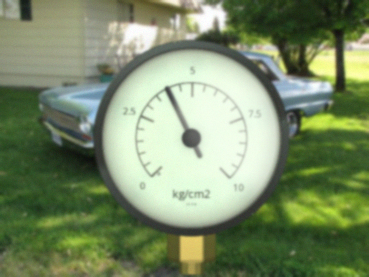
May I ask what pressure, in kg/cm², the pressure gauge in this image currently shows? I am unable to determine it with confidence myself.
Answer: 4 kg/cm²
